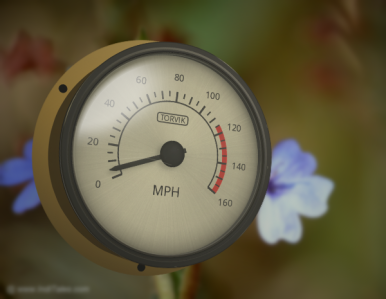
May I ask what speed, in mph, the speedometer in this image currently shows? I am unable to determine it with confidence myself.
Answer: 5 mph
